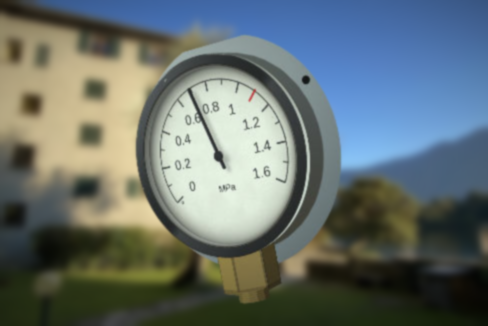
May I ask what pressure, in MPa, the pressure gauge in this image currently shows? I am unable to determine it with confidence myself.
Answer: 0.7 MPa
